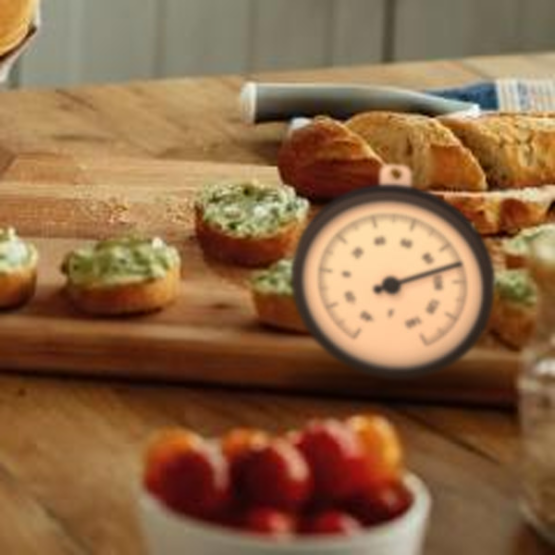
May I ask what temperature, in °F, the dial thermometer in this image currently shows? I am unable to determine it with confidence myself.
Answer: 90 °F
